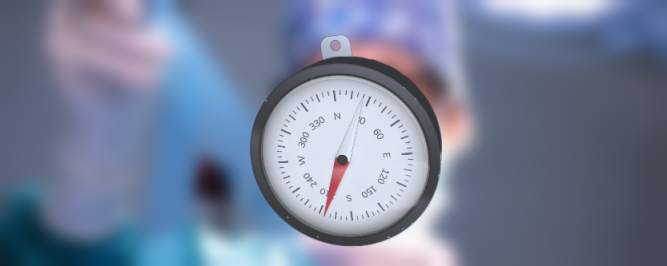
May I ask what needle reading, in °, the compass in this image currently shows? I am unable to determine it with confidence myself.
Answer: 205 °
